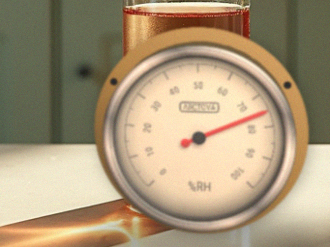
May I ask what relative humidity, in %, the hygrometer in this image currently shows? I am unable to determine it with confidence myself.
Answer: 75 %
